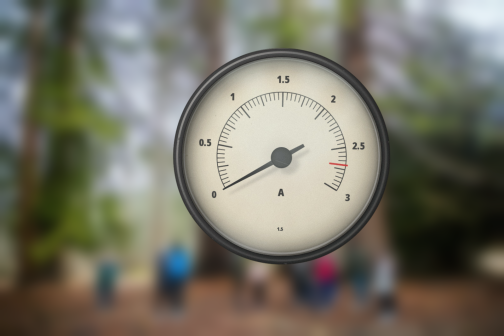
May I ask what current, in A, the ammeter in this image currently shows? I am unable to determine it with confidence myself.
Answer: 0 A
